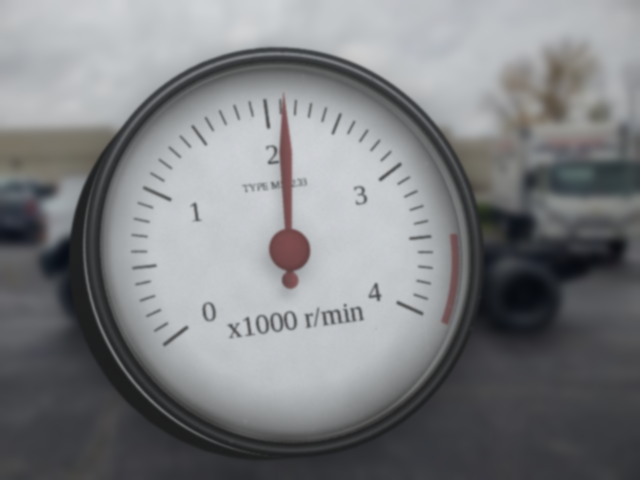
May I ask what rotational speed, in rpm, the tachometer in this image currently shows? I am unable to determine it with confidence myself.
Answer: 2100 rpm
